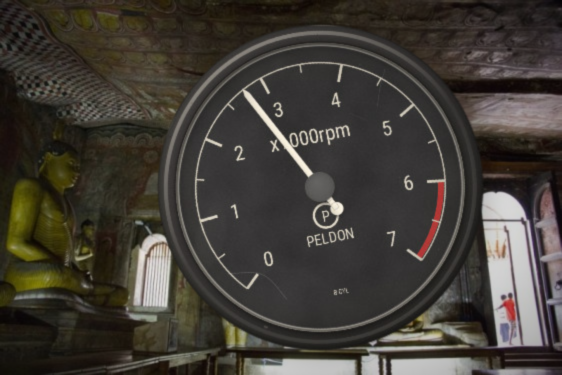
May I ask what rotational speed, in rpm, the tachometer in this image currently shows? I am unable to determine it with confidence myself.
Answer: 2750 rpm
